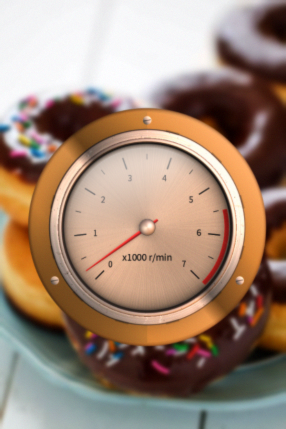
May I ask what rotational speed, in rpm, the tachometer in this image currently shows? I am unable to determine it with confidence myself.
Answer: 250 rpm
